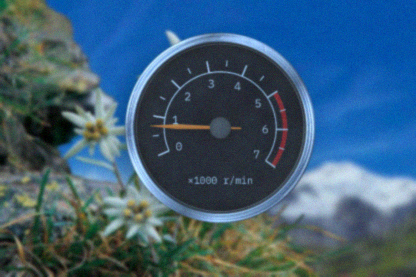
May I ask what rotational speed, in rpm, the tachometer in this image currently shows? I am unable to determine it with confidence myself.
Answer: 750 rpm
